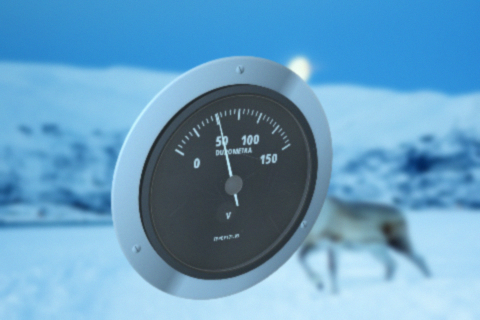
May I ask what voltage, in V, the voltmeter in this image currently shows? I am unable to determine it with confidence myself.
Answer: 50 V
